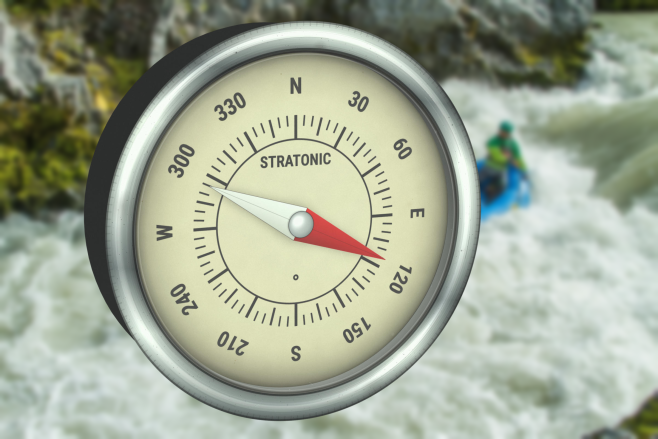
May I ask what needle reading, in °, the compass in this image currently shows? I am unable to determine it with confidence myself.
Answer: 115 °
